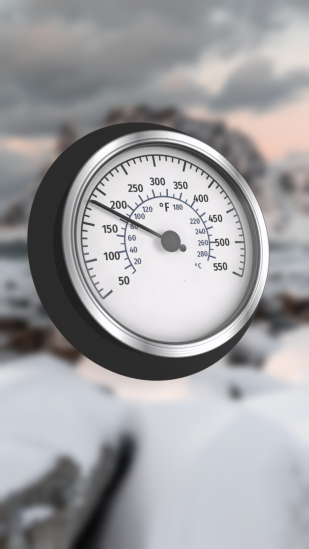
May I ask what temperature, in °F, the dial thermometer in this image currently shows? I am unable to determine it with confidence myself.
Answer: 180 °F
